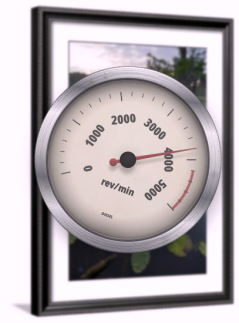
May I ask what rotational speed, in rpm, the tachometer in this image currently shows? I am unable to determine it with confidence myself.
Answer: 3800 rpm
